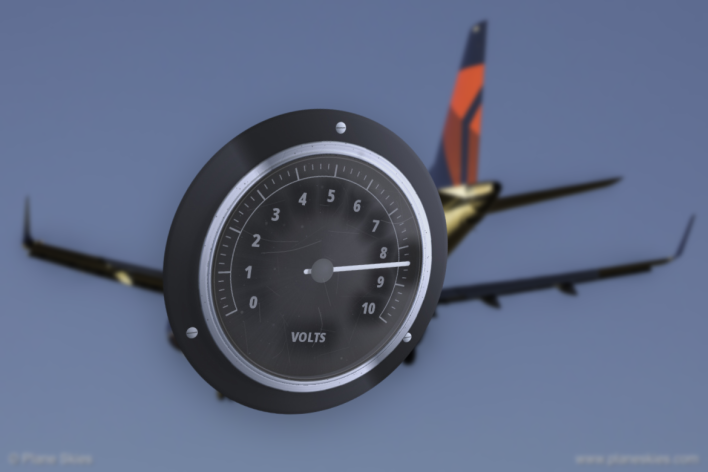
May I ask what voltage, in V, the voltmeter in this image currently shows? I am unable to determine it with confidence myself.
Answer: 8.4 V
